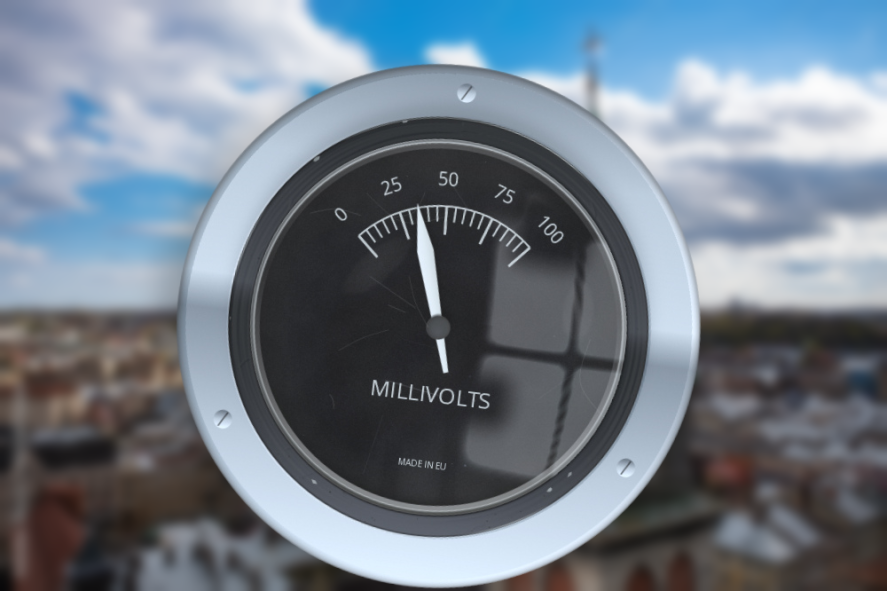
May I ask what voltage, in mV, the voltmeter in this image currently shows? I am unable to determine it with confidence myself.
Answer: 35 mV
